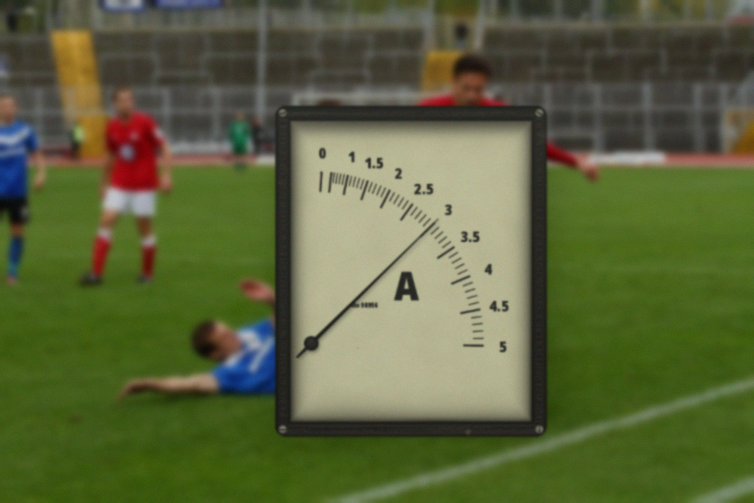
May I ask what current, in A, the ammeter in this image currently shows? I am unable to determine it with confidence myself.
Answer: 3 A
